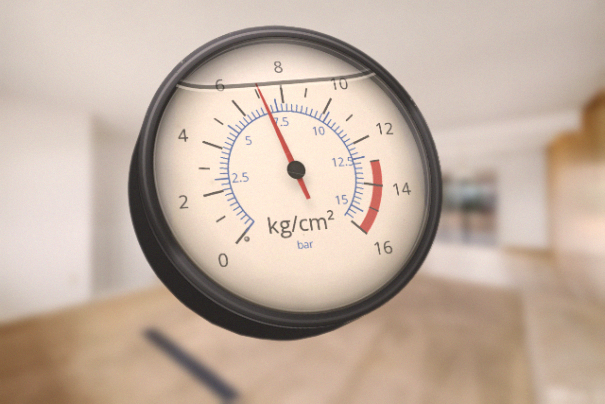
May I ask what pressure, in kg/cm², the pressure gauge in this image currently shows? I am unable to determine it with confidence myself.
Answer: 7 kg/cm²
